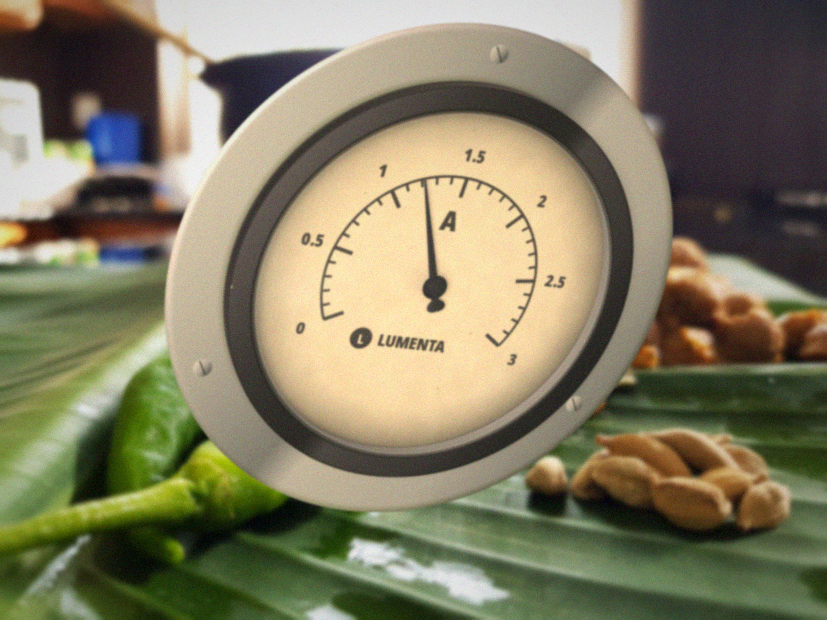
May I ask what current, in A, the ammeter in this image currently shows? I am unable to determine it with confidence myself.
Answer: 1.2 A
